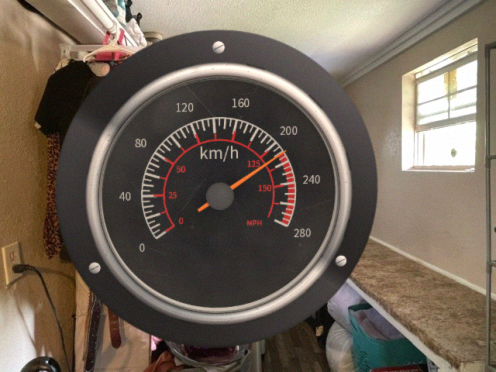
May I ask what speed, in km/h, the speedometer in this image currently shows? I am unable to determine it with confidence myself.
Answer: 210 km/h
